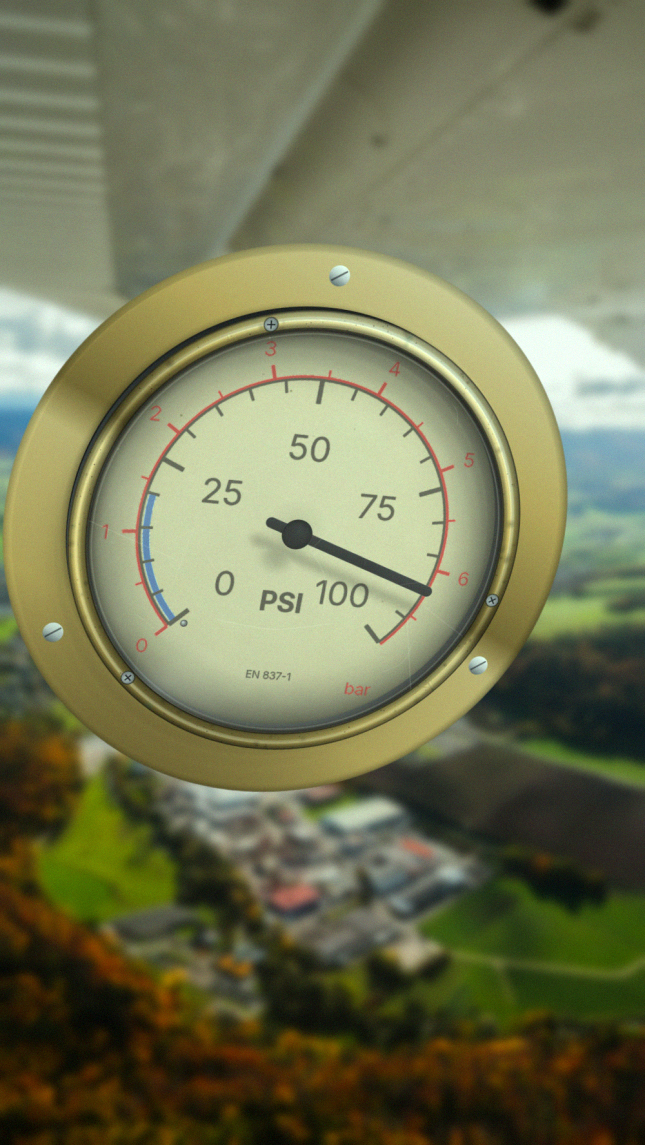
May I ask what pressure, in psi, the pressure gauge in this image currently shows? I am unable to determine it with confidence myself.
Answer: 90 psi
